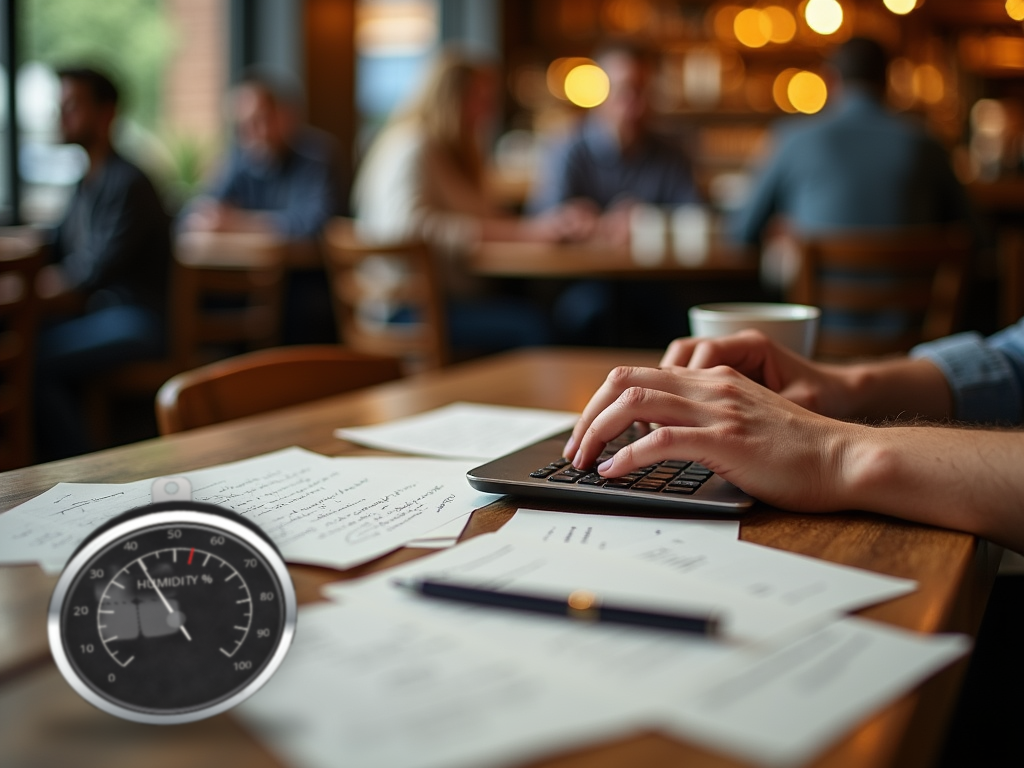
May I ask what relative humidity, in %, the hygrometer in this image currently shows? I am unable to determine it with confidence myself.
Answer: 40 %
